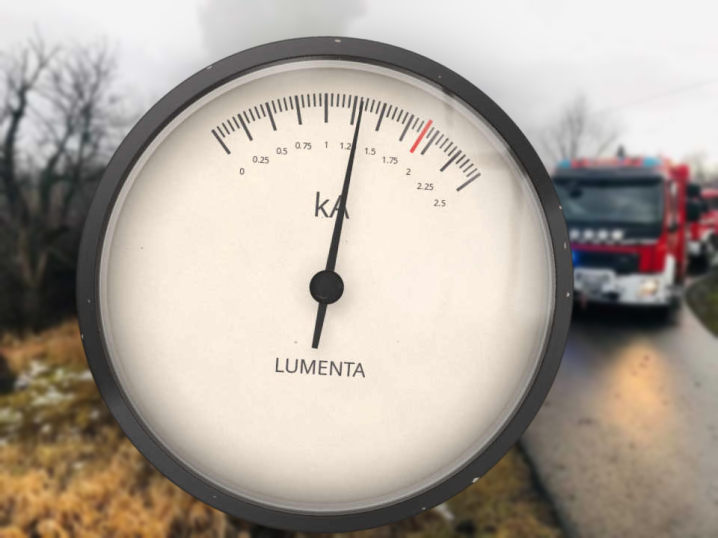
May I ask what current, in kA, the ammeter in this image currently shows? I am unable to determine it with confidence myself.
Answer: 1.3 kA
